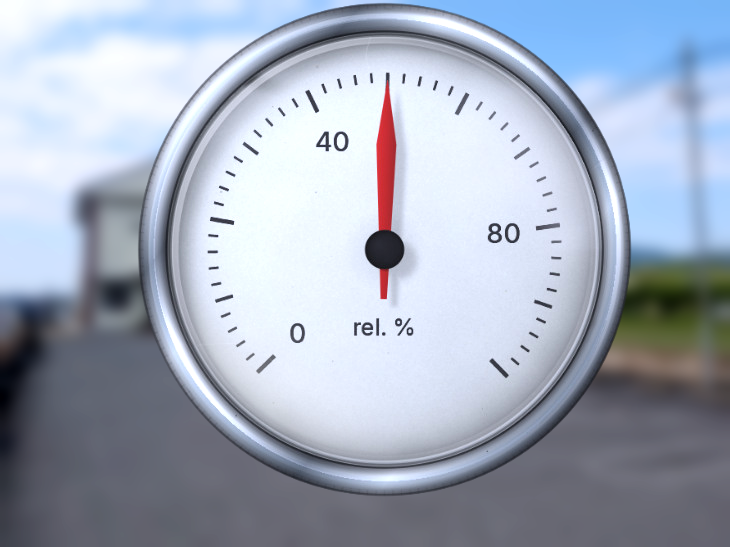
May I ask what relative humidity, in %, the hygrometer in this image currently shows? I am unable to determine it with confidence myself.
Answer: 50 %
